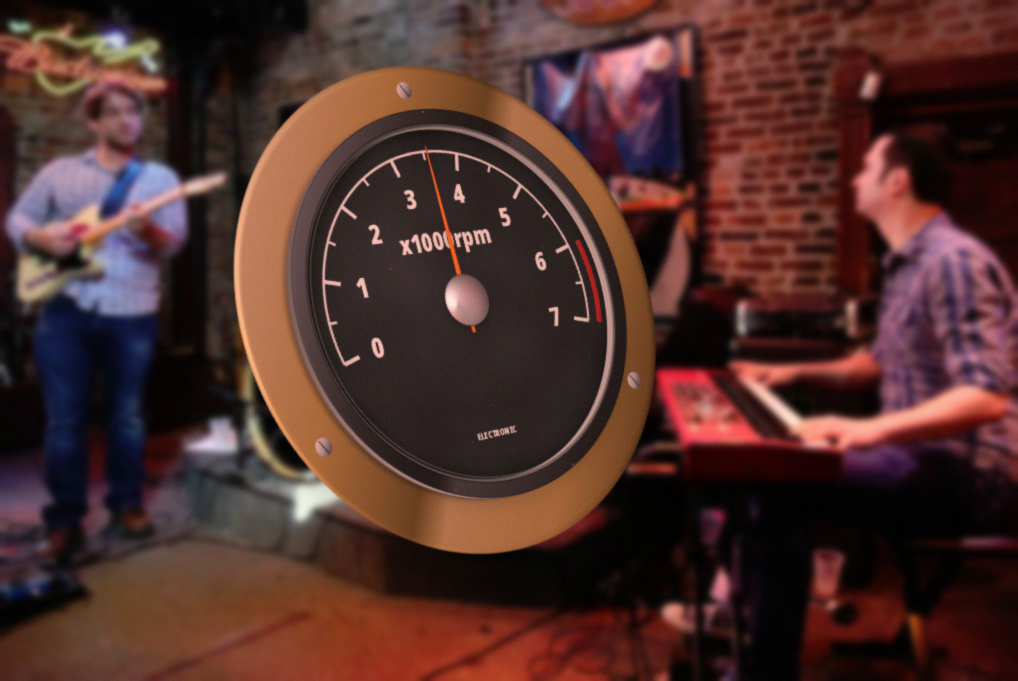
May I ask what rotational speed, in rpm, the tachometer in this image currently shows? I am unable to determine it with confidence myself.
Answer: 3500 rpm
